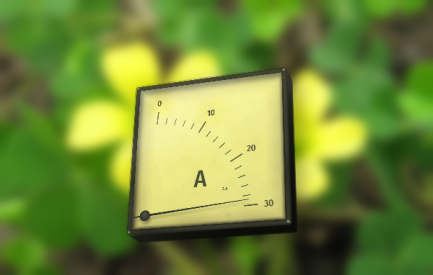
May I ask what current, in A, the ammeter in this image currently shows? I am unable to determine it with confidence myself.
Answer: 29 A
